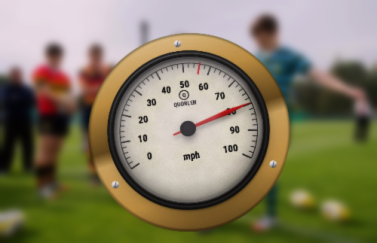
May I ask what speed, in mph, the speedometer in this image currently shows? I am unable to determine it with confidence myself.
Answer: 80 mph
